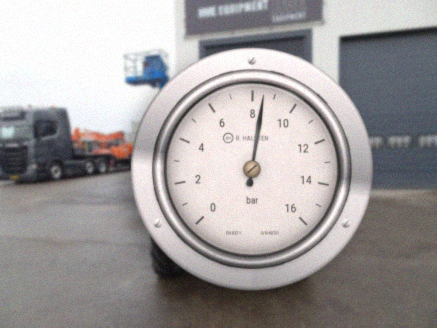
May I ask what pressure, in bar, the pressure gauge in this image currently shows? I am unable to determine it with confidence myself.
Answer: 8.5 bar
